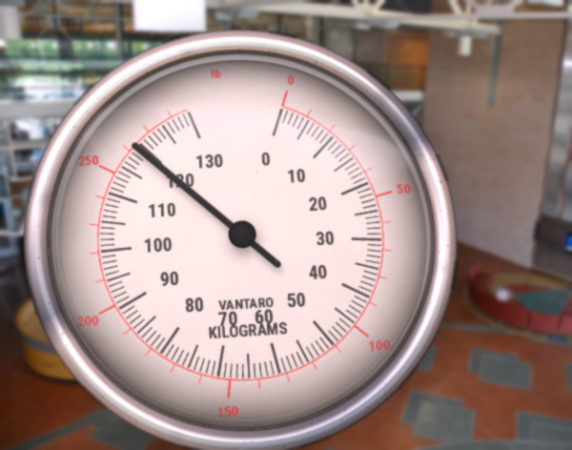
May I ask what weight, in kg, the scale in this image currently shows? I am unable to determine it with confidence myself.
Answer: 119 kg
